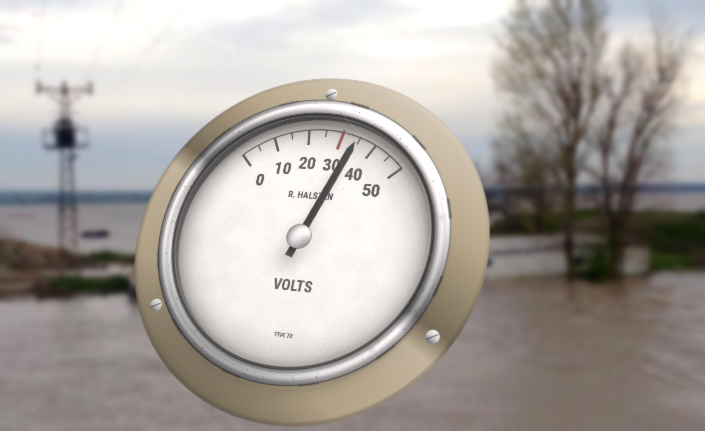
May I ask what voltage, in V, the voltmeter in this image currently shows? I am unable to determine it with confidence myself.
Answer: 35 V
